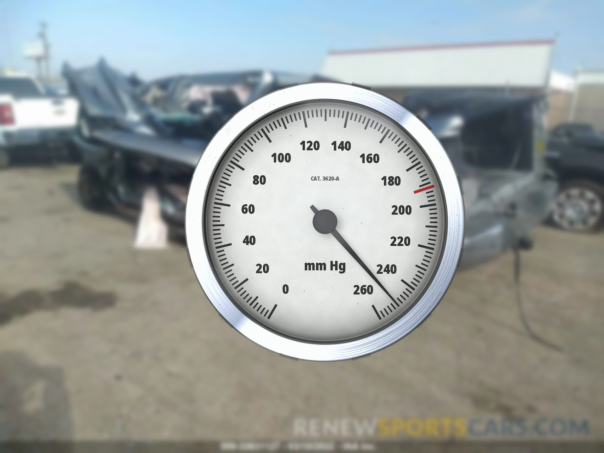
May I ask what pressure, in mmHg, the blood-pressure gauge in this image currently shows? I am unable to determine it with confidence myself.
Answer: 250 mmHg
